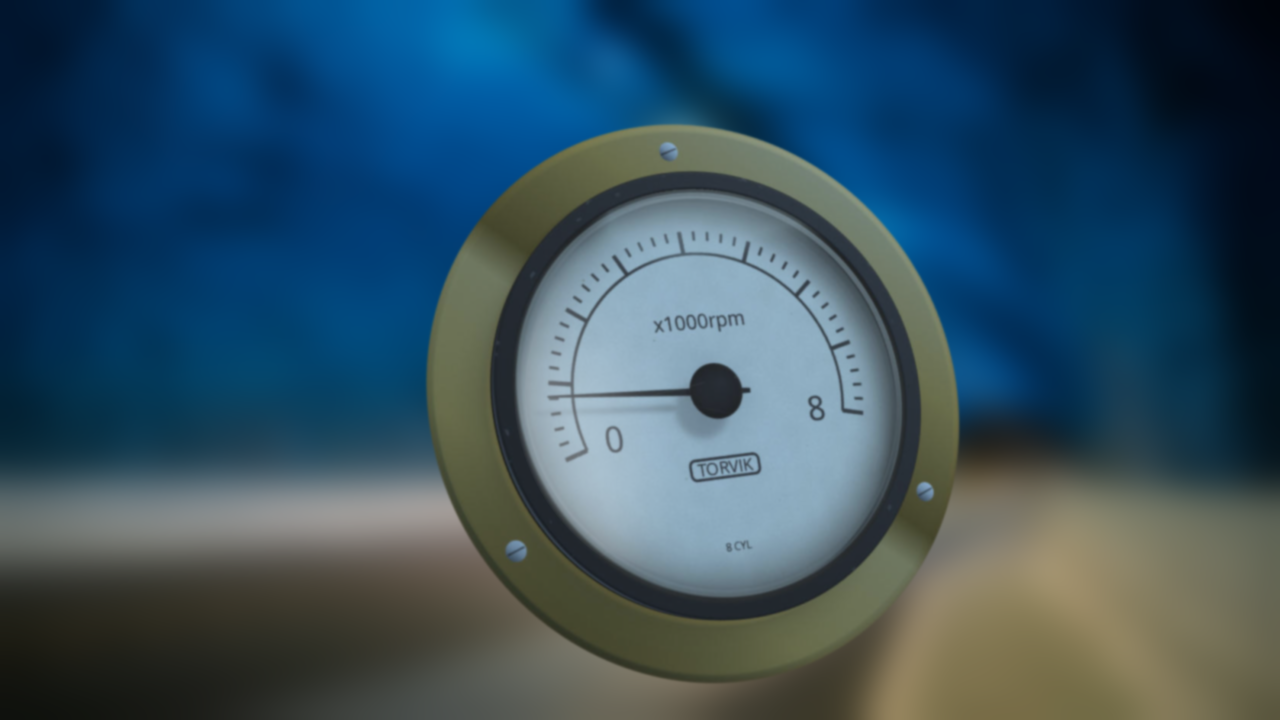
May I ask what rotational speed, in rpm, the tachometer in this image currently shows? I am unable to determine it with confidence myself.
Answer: 800 rpm
